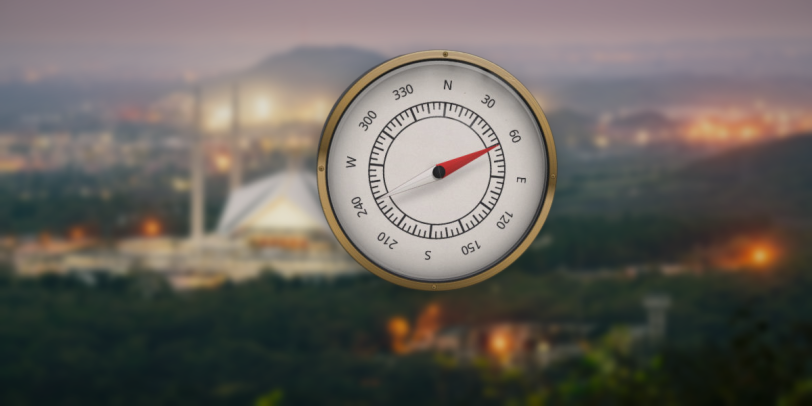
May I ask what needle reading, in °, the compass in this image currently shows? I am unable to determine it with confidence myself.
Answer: 60 °
